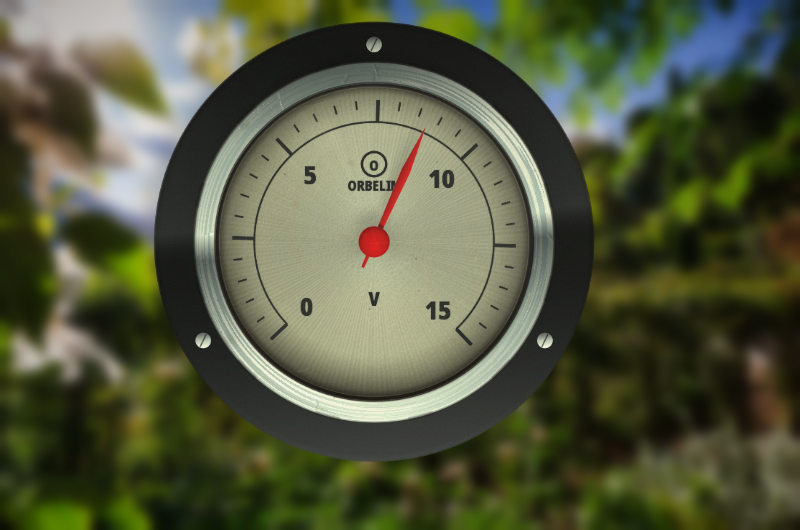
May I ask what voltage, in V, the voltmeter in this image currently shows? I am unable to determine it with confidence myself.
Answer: 8.75 V
